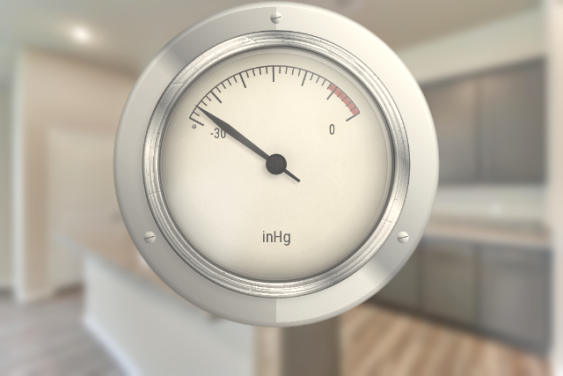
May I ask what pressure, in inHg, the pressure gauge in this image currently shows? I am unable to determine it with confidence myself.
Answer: -28 inHg
